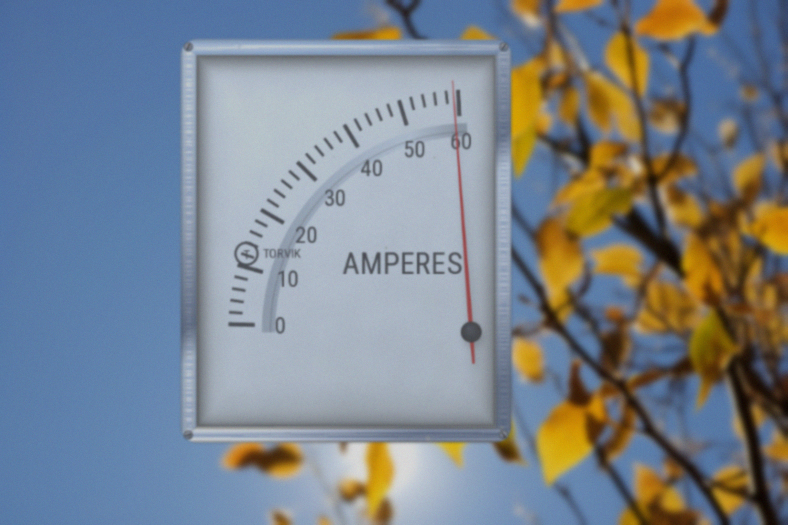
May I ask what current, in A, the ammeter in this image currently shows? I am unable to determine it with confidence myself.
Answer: 59 A
